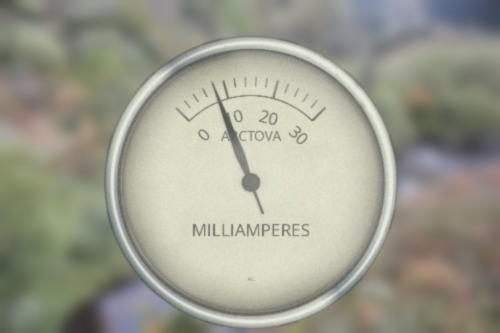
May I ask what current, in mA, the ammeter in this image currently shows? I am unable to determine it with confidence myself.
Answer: 8 mA
